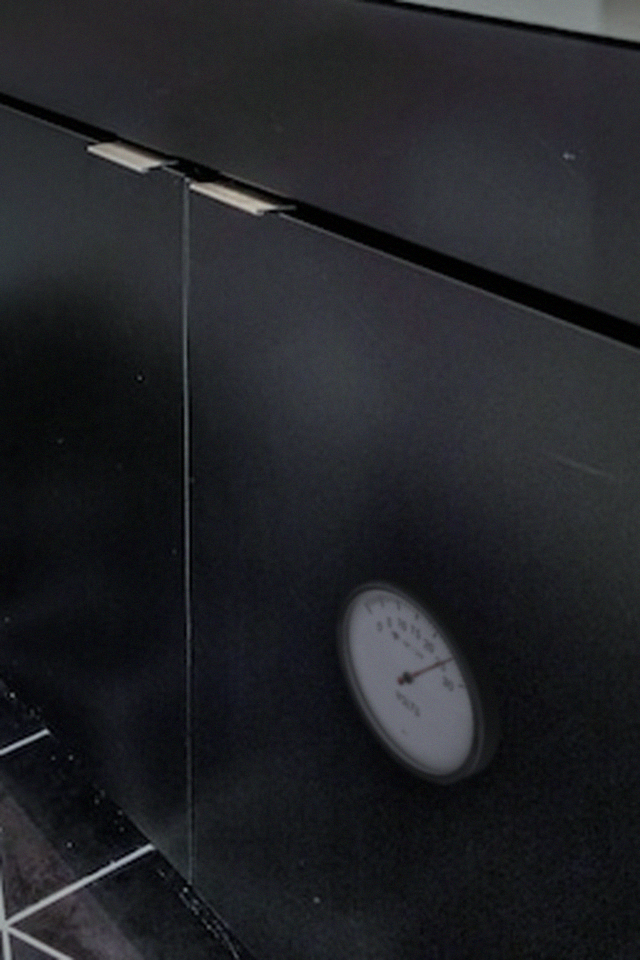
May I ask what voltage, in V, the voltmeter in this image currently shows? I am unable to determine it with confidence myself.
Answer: 25 V
